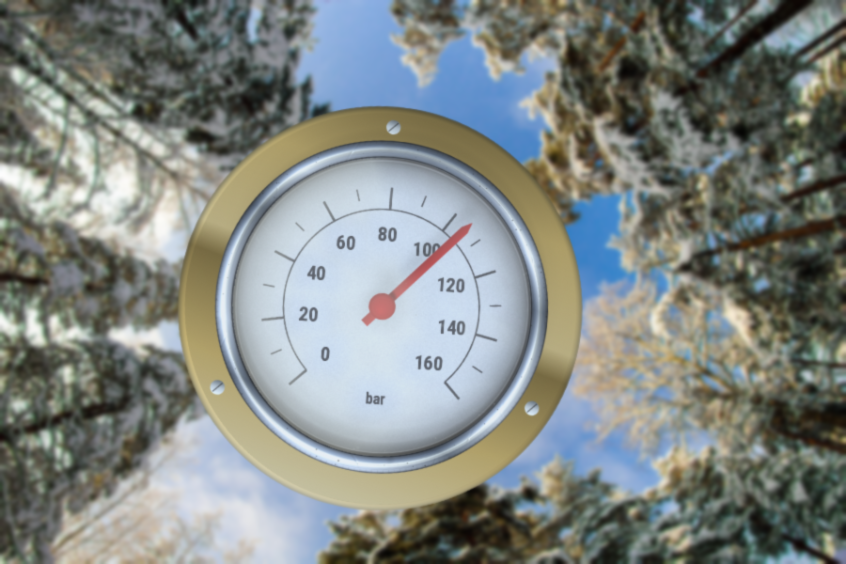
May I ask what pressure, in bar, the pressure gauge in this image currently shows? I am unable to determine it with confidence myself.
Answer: 105 bar
